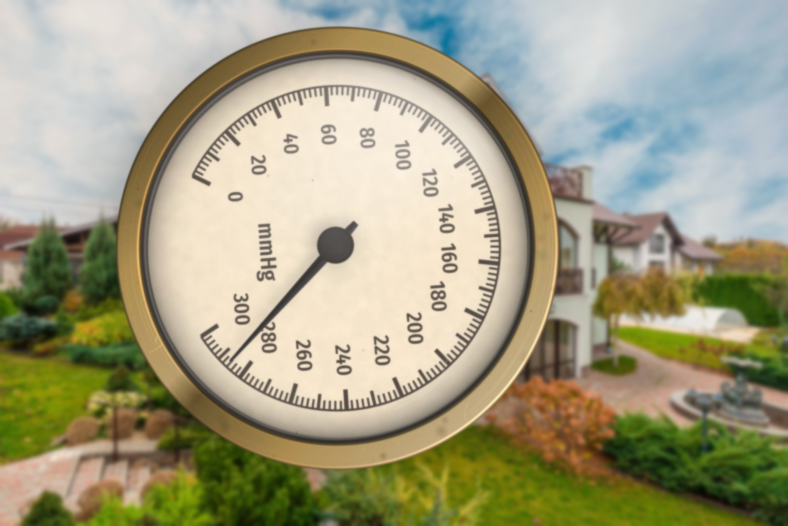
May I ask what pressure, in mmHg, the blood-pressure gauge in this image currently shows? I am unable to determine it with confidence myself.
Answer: 286 mmHg
